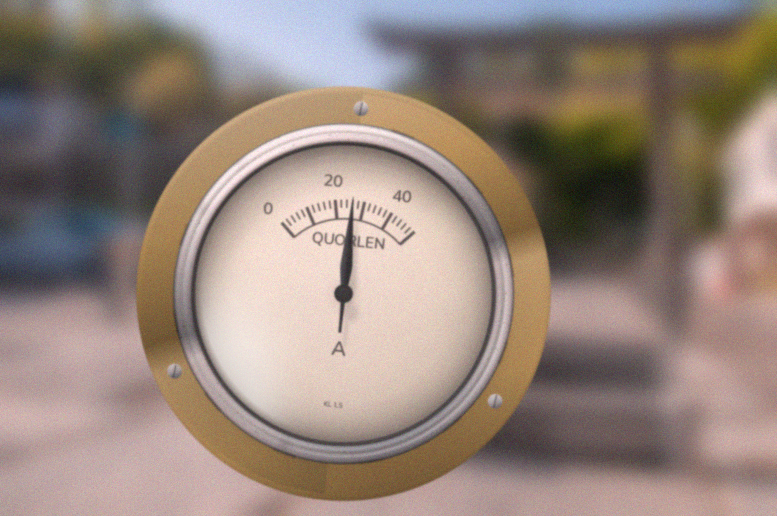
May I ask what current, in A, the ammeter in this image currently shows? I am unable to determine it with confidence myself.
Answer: 26 A
